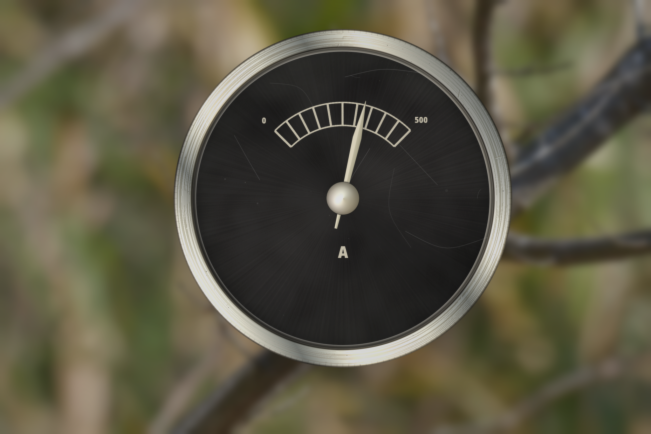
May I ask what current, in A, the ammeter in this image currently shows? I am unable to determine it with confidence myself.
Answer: 325 A
